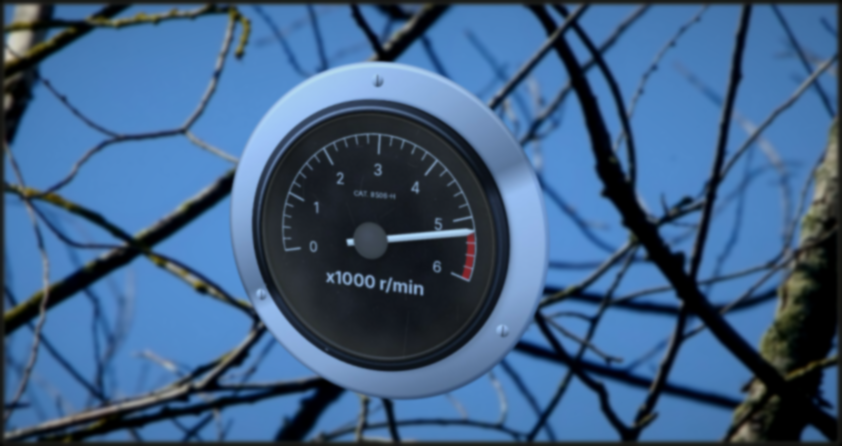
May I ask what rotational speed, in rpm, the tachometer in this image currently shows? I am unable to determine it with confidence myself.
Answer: 5200 rpm
